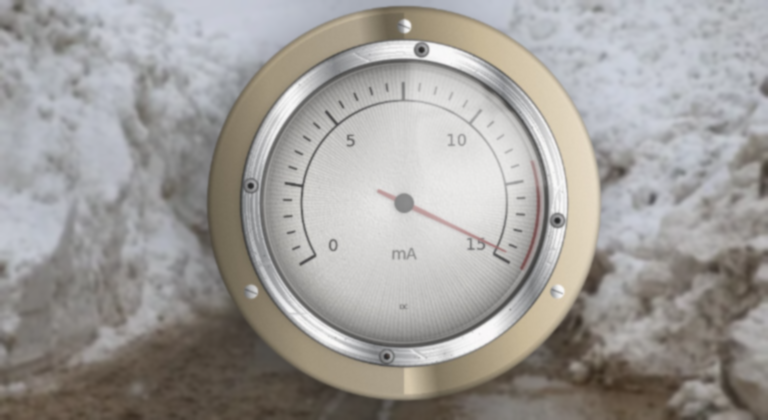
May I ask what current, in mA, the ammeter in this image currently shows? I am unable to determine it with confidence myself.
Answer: 14.75 mA
